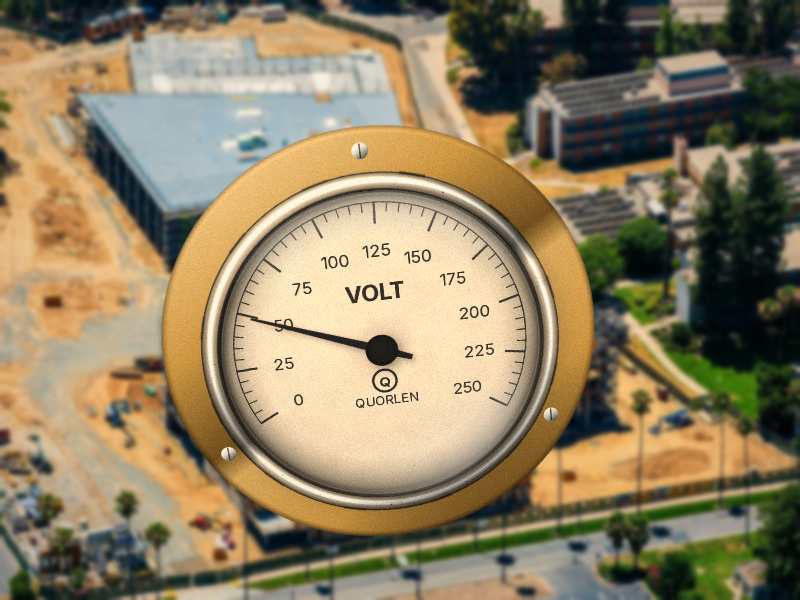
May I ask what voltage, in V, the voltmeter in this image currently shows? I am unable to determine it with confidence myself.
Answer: 50 V
